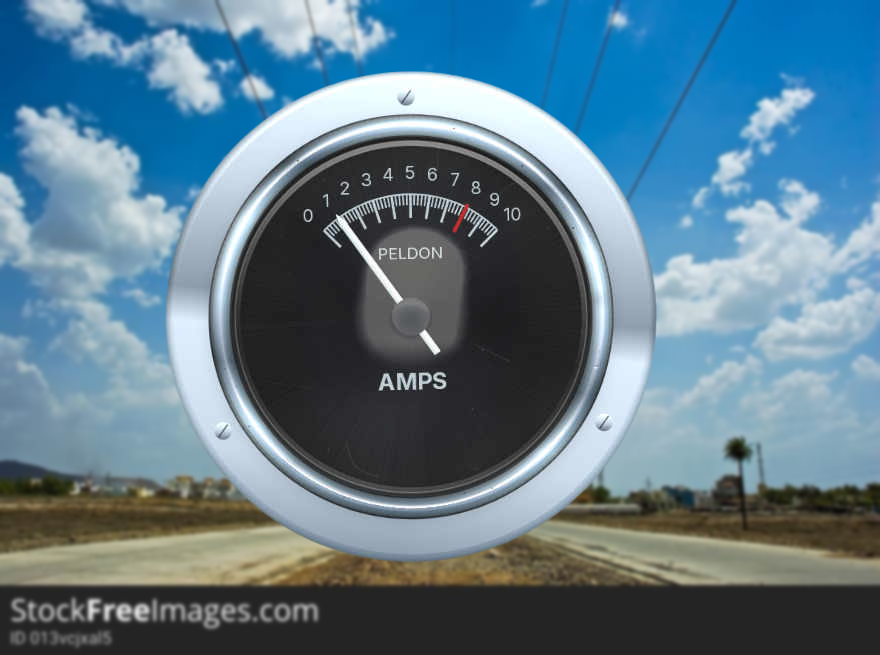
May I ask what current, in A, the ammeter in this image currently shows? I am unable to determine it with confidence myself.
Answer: 1 A
